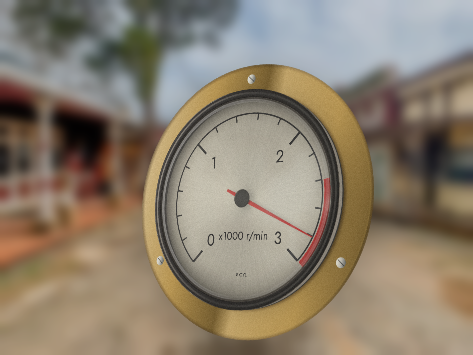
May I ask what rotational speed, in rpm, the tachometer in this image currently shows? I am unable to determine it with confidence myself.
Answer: 2800 rpm
